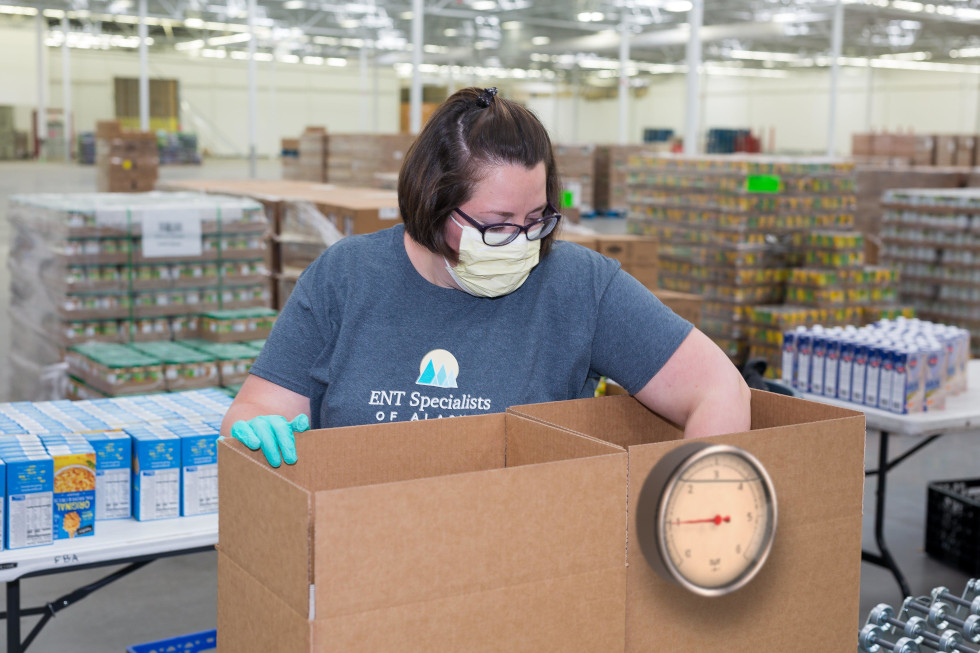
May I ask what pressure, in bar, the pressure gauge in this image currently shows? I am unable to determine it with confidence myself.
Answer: 1 bar
